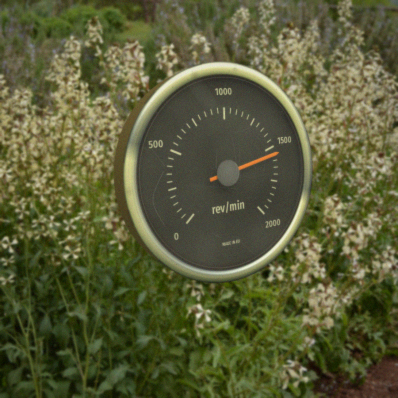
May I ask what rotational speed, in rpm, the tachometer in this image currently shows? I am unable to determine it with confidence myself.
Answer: 1550 rpm
